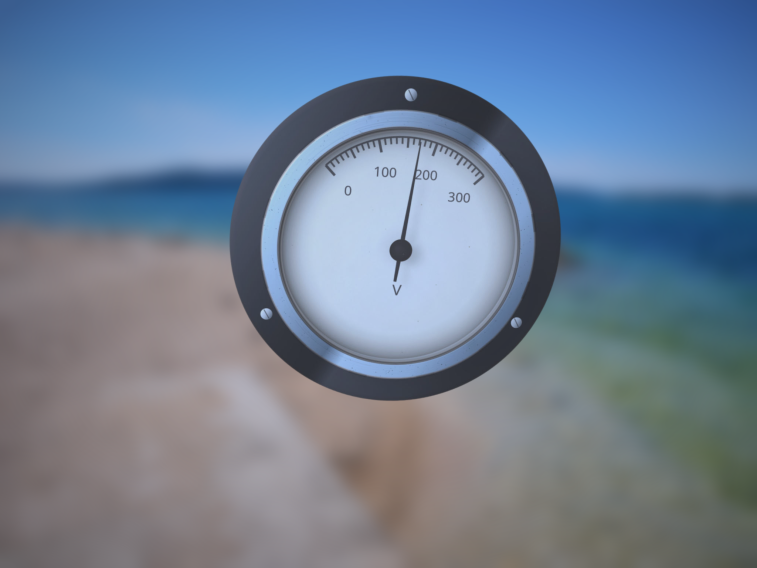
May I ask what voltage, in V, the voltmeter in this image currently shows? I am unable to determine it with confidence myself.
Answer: 170 V
